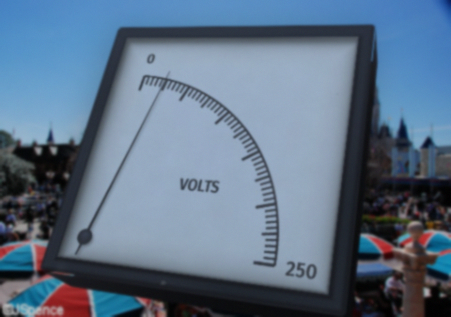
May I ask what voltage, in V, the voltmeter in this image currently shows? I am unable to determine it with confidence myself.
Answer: 25 V
